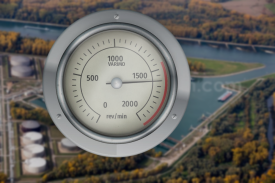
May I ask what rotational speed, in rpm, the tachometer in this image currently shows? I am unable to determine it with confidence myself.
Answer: 1600 rpm
